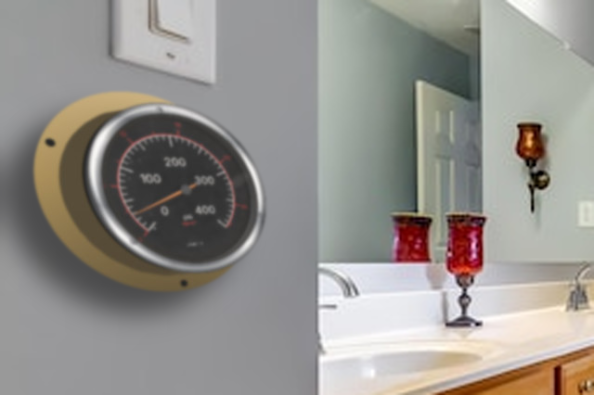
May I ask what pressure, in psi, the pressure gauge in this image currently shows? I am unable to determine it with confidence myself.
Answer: 30 psi
